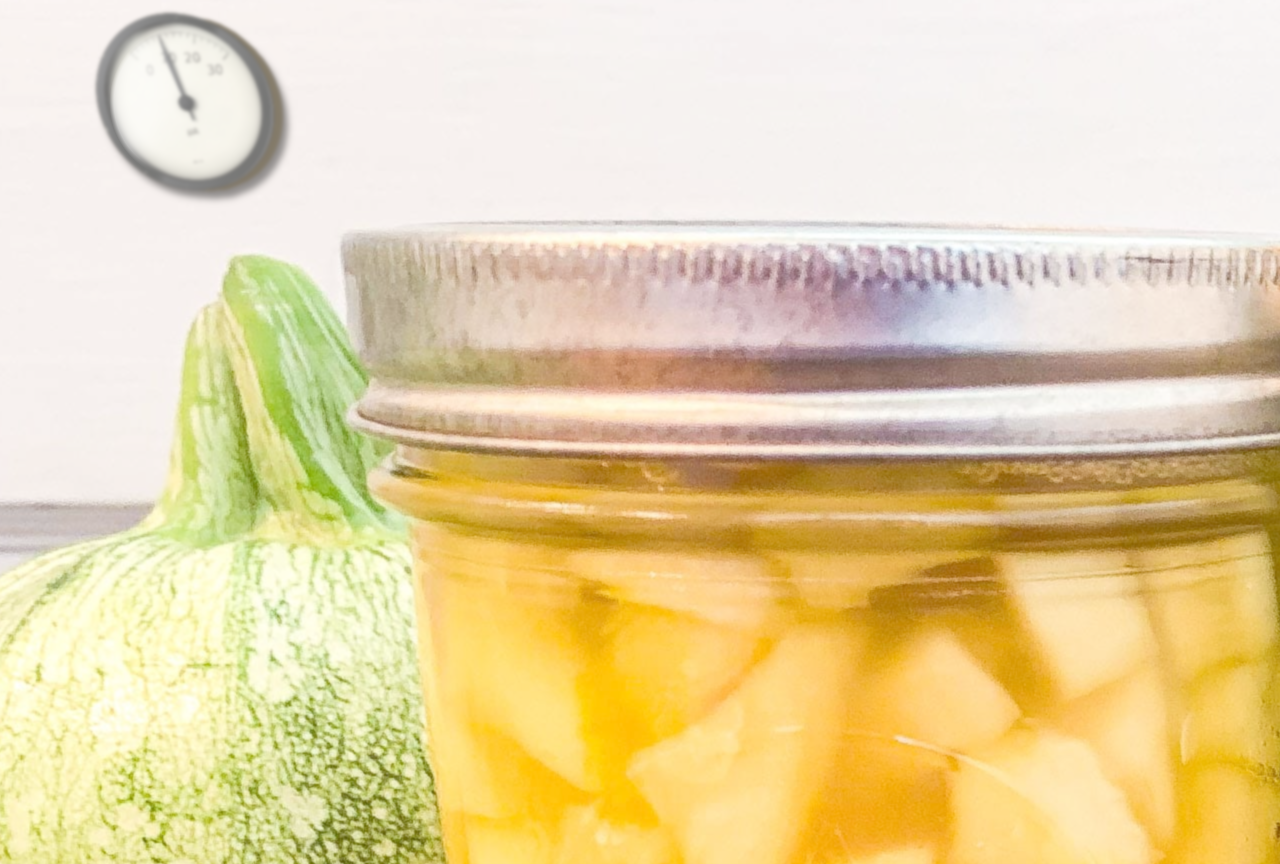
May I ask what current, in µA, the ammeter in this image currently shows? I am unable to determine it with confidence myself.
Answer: 10 µA
